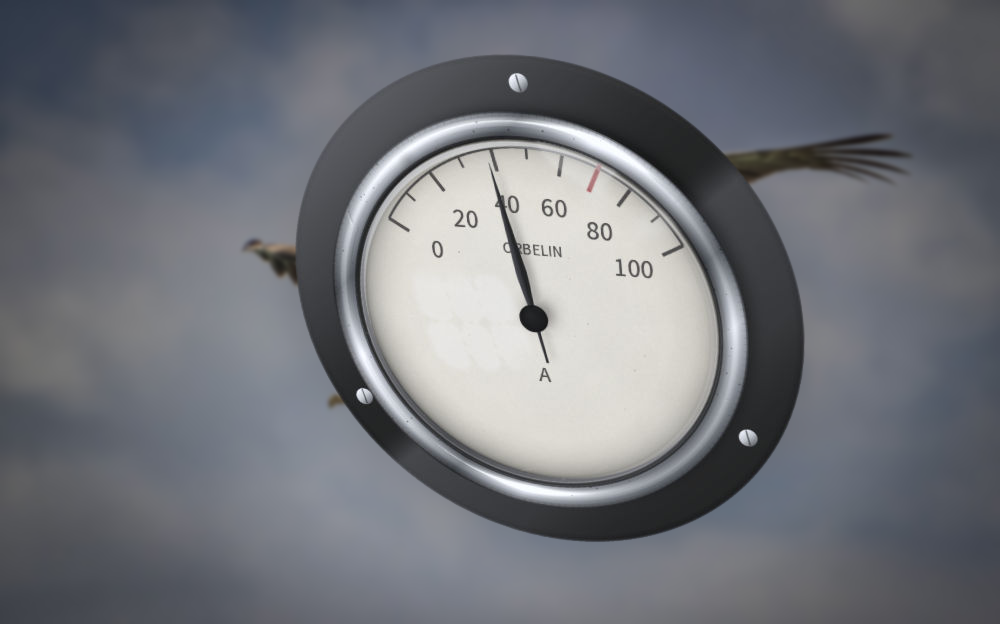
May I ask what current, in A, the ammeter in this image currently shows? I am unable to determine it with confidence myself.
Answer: 40 A
